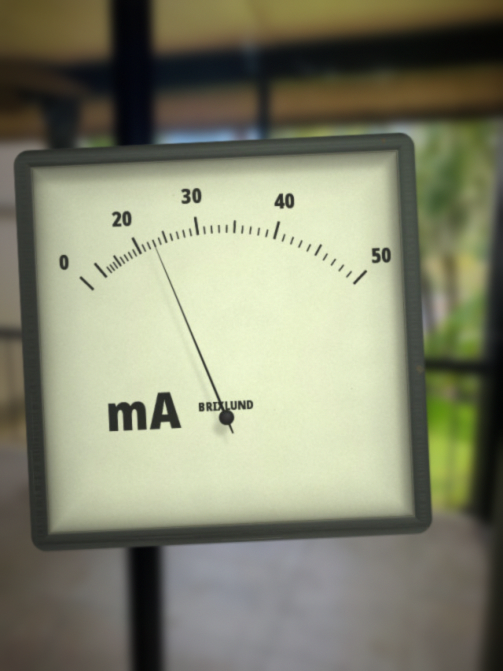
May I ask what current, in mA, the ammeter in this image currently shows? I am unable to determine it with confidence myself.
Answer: 23 mA
